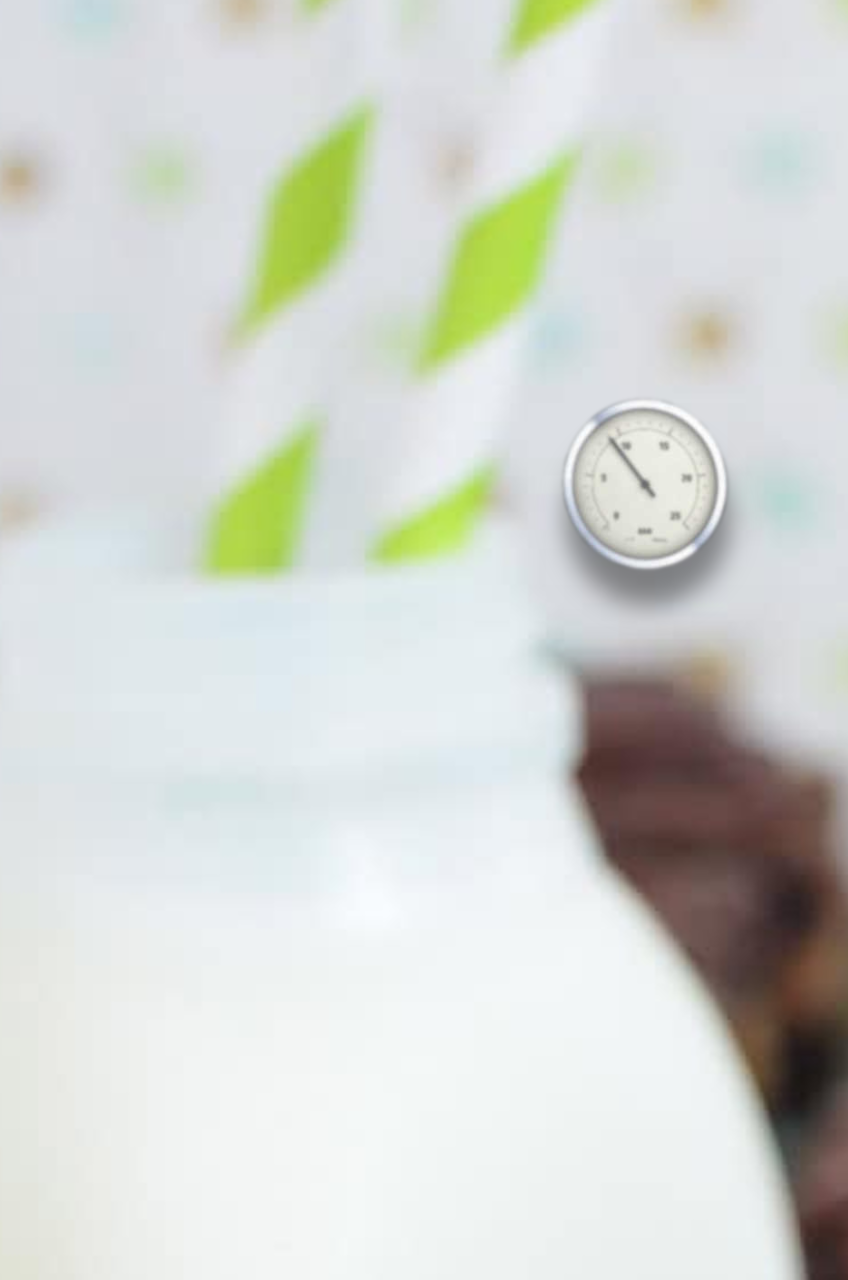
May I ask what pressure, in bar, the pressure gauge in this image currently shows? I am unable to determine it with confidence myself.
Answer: 9 bar
